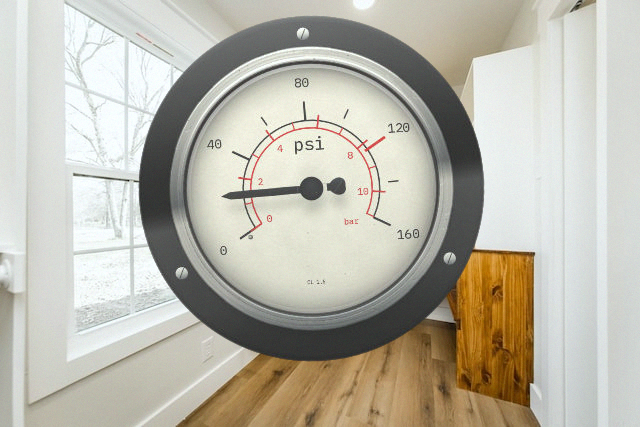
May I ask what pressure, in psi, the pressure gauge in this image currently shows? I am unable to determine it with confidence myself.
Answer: 20 psi
